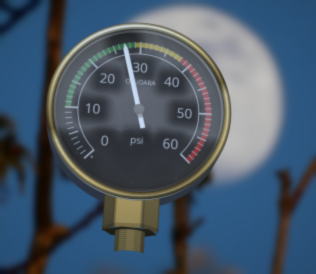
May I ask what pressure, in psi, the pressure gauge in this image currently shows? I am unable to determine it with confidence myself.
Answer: 27 psi
